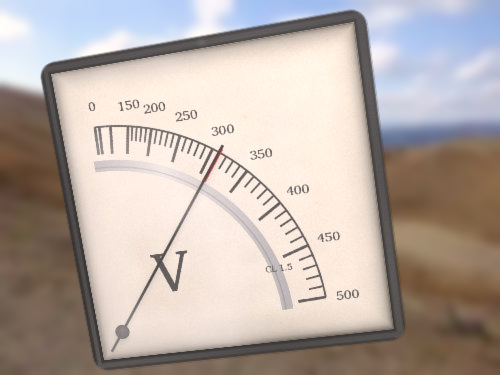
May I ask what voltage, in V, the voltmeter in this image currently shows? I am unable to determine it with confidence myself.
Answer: 310 V
